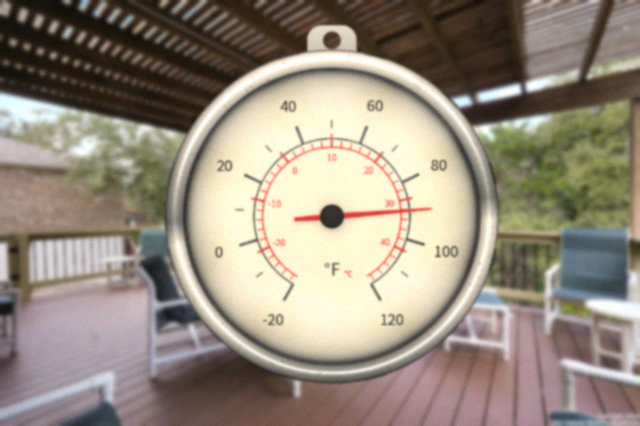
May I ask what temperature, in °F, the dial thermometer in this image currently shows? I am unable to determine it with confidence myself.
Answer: 90 °F
